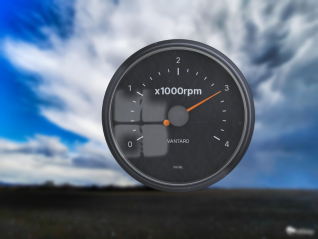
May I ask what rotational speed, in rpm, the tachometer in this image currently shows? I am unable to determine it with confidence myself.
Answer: 3000 rpm
